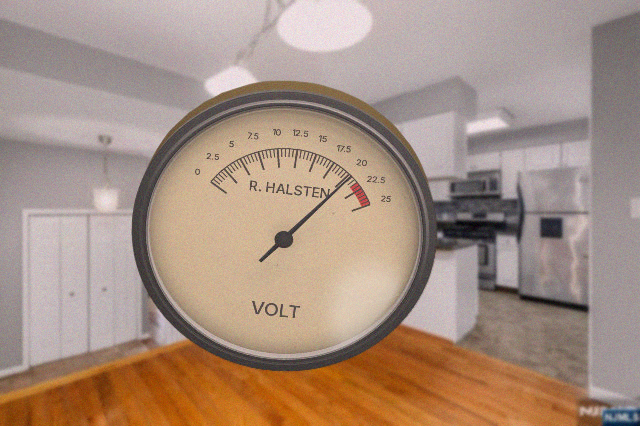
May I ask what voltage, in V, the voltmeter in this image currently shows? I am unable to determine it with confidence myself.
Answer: 20 V
